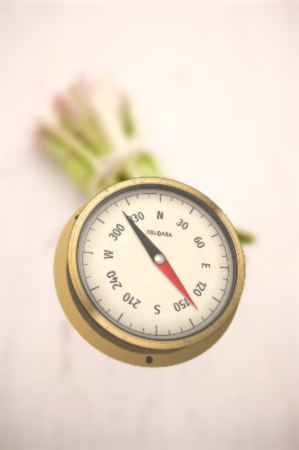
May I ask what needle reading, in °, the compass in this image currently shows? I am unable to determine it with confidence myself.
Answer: 140 °
